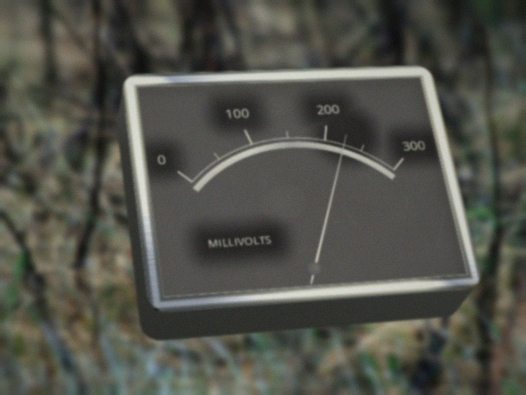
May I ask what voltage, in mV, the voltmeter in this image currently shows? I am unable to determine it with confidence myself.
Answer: 225 mV
